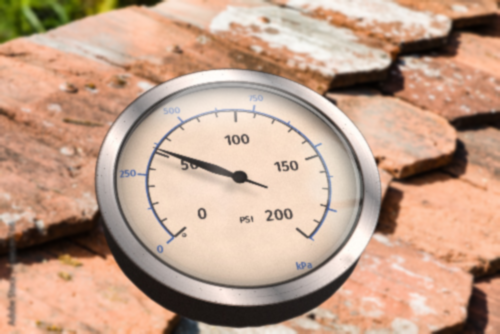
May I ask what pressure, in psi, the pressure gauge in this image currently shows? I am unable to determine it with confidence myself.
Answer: 50 psi
